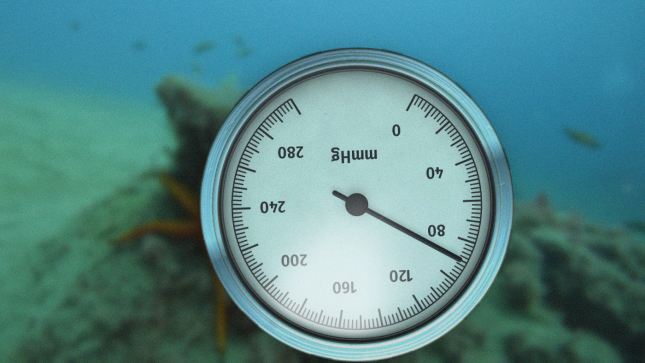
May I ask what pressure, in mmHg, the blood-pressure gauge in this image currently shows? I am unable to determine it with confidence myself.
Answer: 90 mmHg
